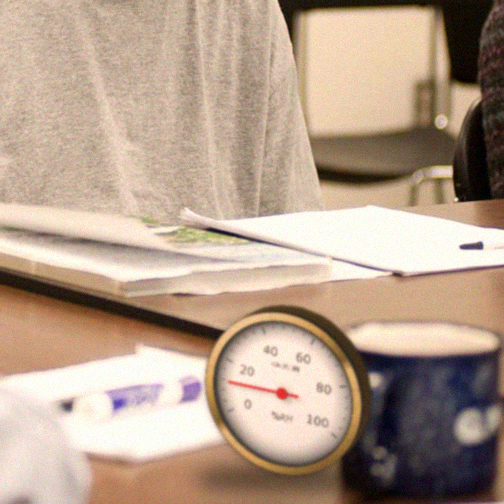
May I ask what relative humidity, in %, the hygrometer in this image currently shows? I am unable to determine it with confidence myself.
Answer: 12 %
